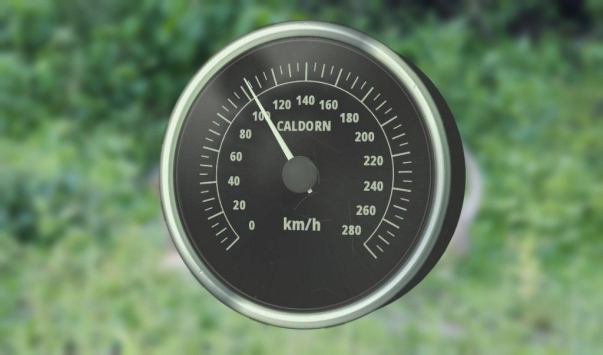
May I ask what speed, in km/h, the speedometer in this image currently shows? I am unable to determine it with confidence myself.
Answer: 105 km/h
